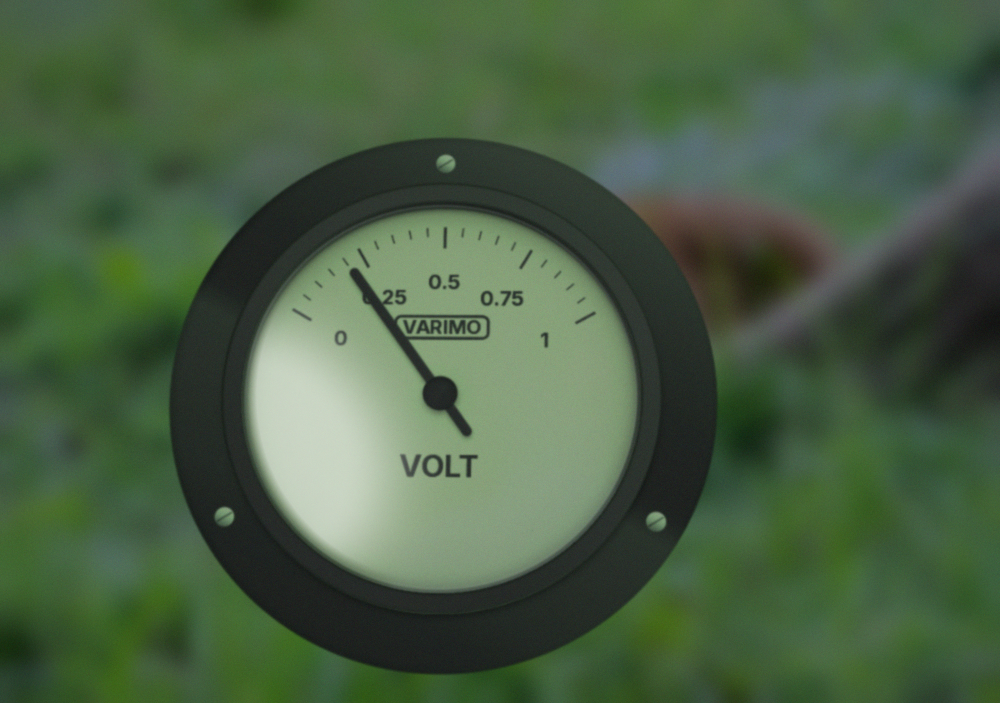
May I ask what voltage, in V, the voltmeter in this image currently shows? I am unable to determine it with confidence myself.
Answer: 0.2 V
